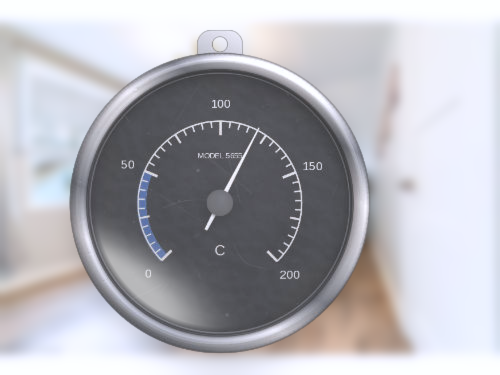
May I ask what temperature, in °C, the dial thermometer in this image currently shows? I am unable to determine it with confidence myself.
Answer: 120 °C
